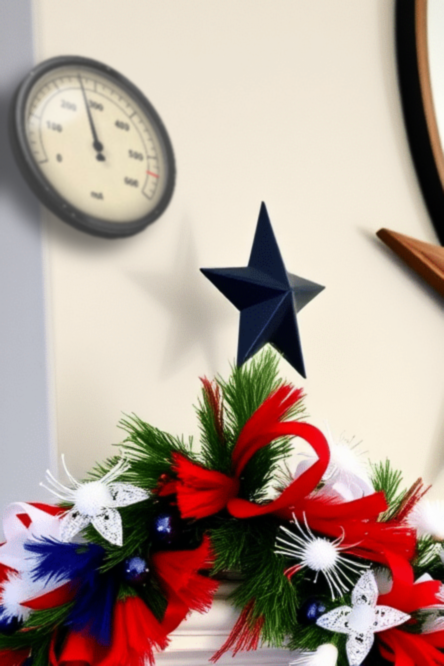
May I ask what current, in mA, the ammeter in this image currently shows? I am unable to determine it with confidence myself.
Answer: 260 mA
